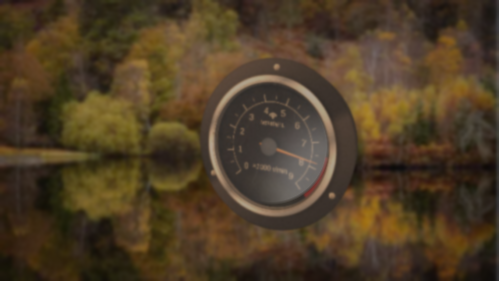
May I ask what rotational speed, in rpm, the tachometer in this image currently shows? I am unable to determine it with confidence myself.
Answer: 7750 rpm
